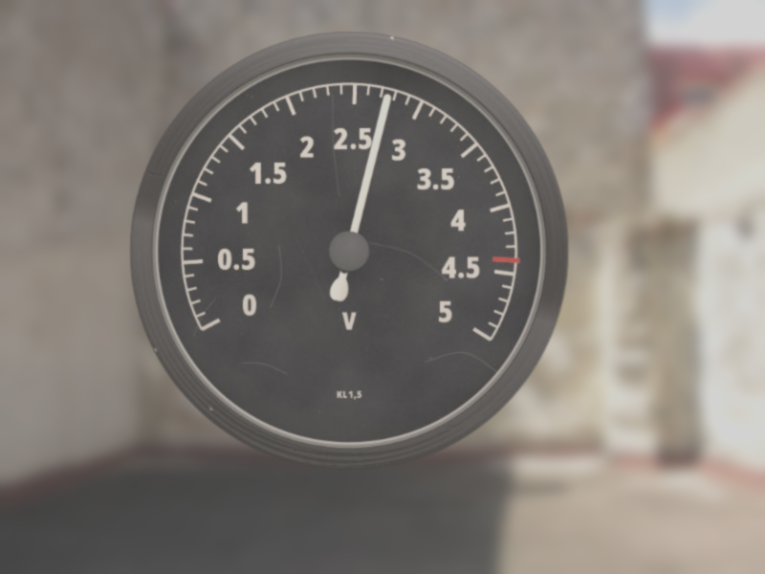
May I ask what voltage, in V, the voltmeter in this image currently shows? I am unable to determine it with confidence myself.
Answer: 2.75 V
